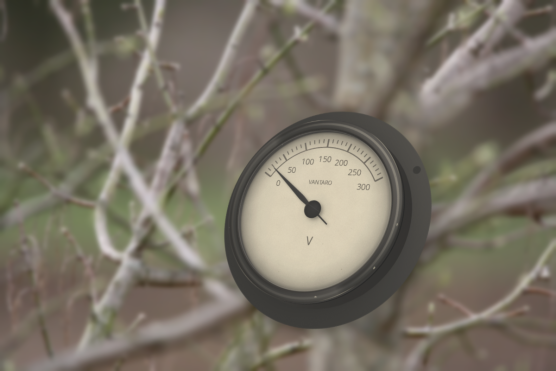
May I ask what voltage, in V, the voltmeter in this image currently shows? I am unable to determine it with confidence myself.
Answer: 20 V
